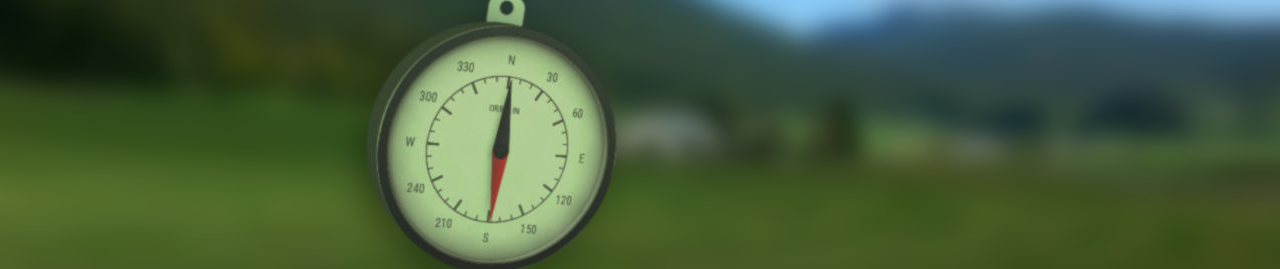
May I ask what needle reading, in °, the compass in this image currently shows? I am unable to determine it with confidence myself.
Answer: 180 °
